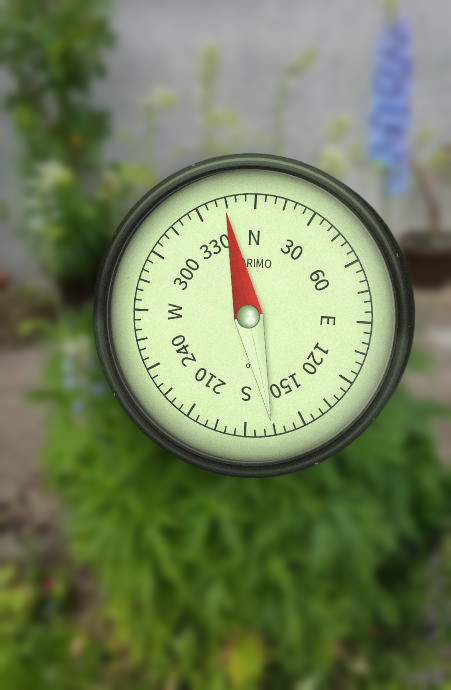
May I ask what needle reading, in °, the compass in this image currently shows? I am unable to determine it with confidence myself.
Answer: 345 °
